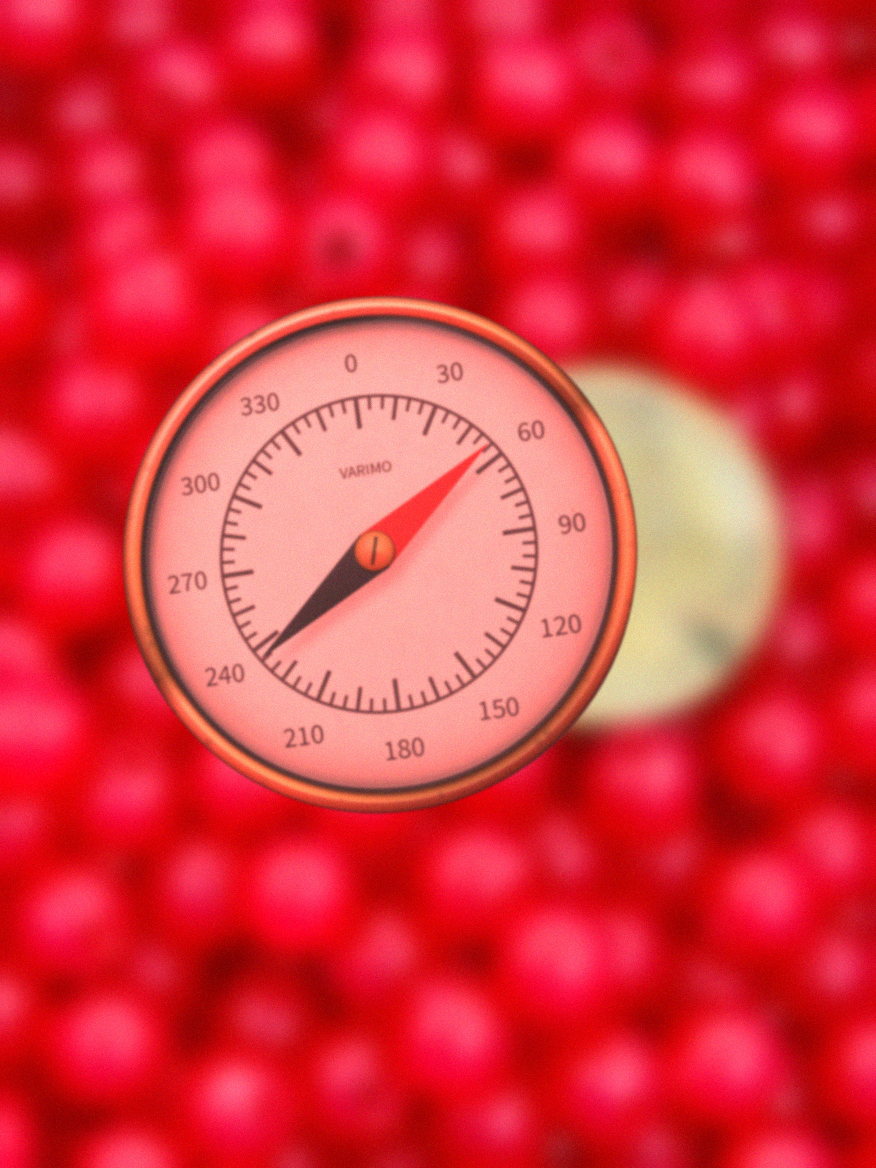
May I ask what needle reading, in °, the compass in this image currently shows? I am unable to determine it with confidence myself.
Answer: 55 °
